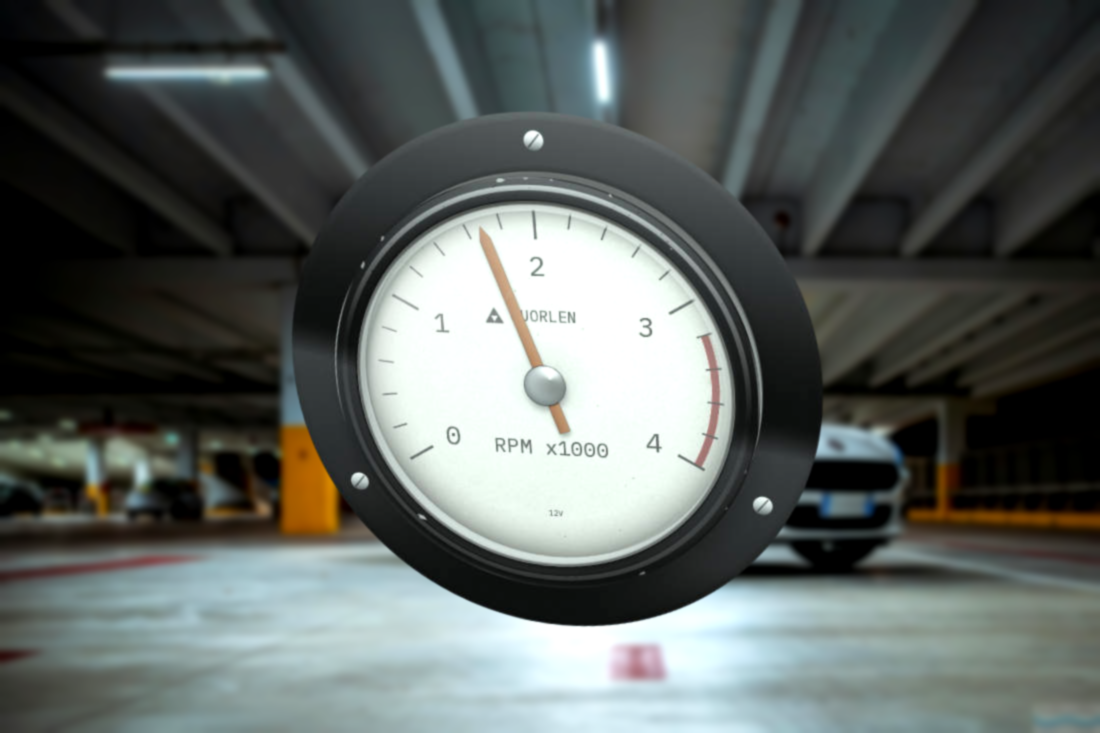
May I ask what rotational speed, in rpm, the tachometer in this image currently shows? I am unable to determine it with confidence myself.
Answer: 1700 rpm
